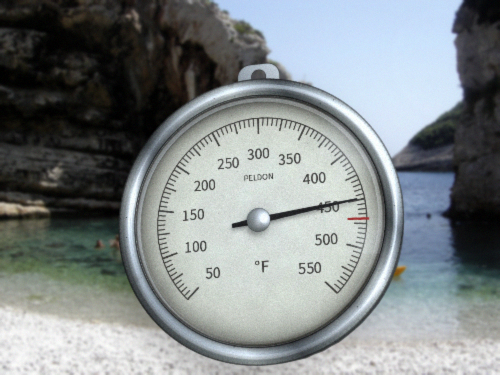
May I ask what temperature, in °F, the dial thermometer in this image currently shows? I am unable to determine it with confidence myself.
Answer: 450 °F
